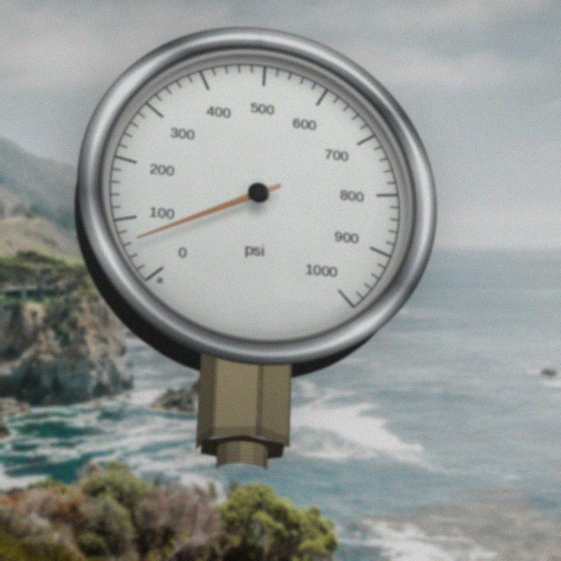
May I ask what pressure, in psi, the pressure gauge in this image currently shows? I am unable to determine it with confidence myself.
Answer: 60 psi
